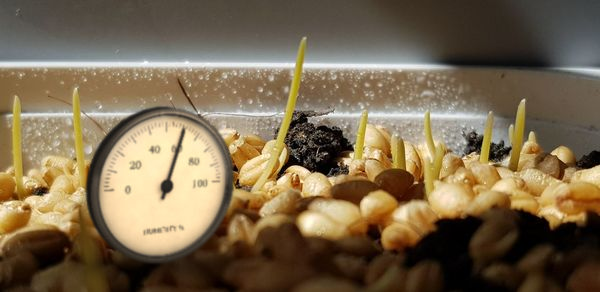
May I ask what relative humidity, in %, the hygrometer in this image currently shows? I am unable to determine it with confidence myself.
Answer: 60 %
